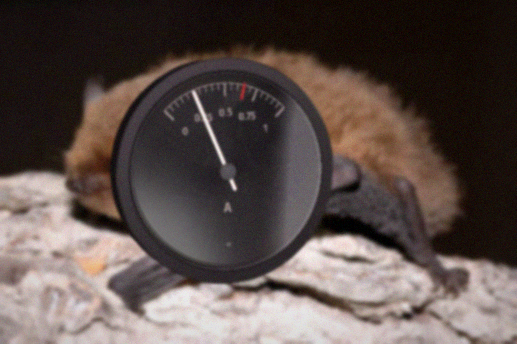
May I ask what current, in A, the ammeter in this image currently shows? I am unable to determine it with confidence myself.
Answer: 0.25 A
